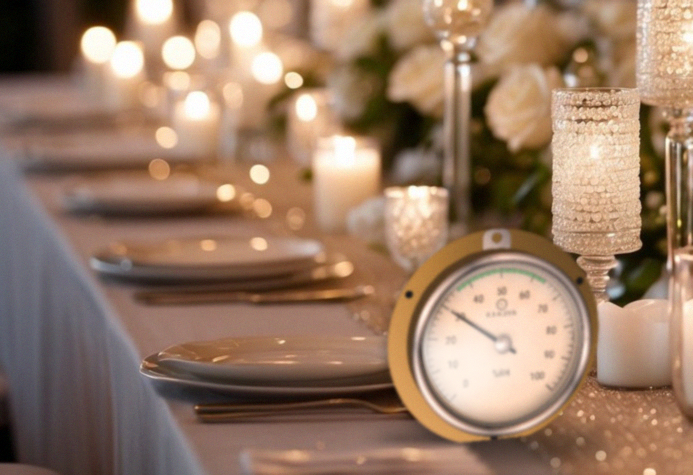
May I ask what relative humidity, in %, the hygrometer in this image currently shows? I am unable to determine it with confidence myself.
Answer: 30 %
